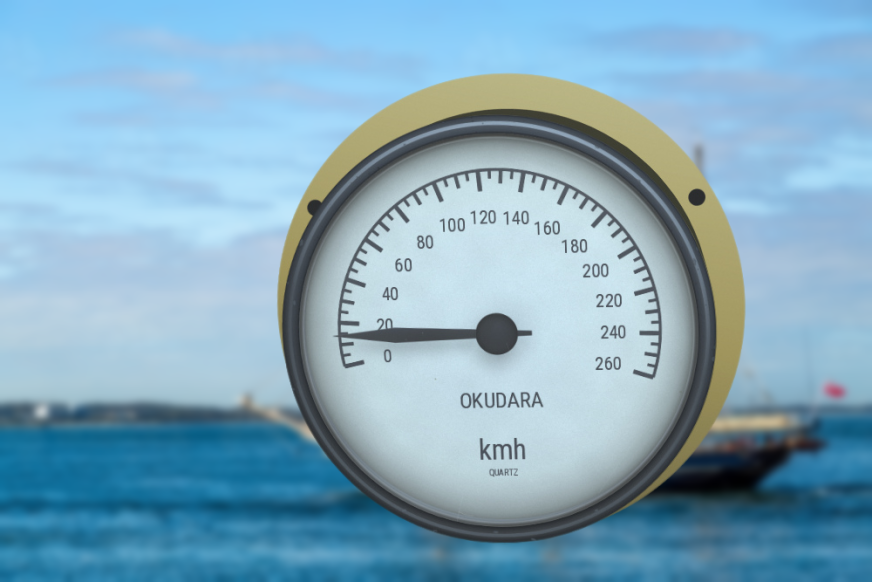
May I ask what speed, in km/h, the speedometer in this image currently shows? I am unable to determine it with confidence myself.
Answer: 15 km/h
